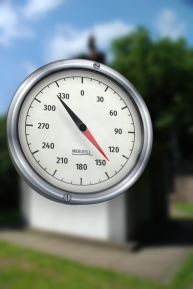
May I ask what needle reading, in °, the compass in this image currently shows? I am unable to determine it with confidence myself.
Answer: 140 °
